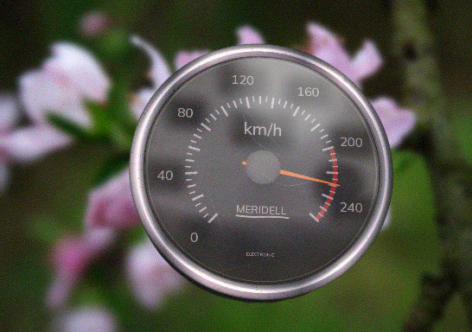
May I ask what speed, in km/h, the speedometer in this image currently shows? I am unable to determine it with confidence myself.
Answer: 230 km/h
